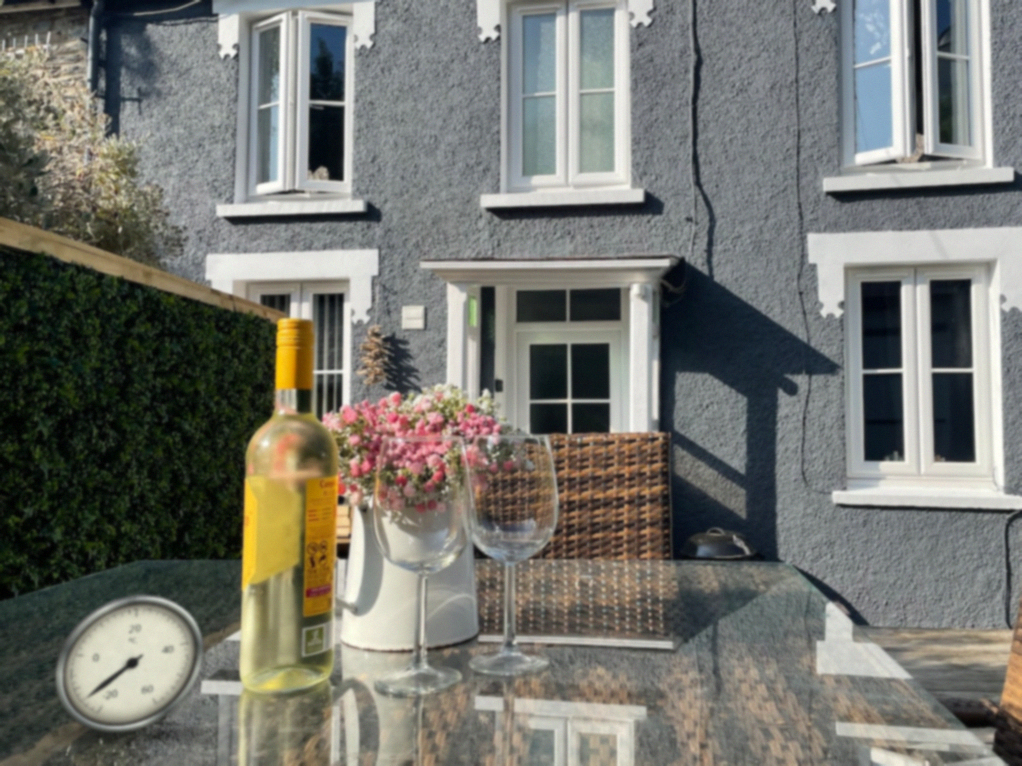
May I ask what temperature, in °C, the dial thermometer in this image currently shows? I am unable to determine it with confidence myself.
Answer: -14 °C
